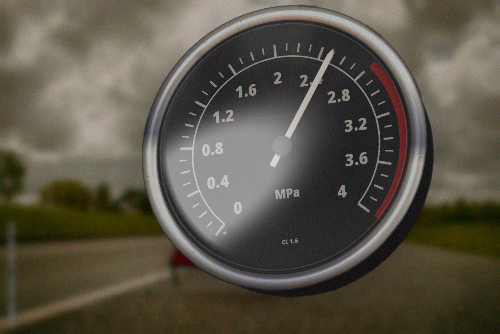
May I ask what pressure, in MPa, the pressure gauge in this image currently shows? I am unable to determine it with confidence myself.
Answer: 2.5 MPa
